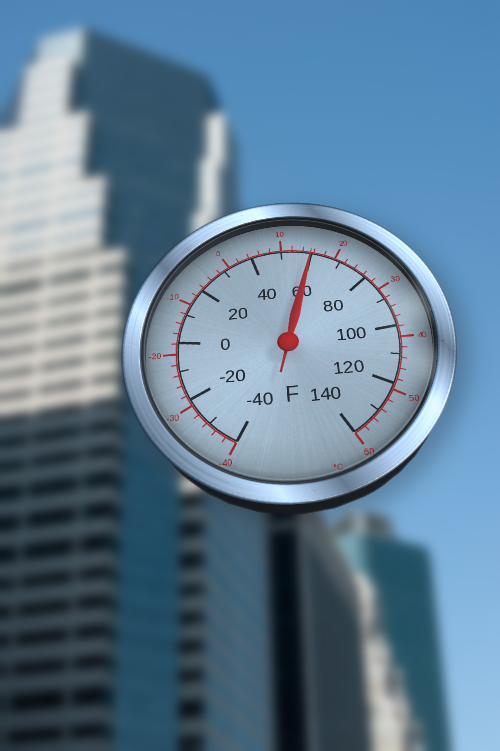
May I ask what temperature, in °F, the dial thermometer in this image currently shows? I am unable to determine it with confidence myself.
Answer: 60 °F
